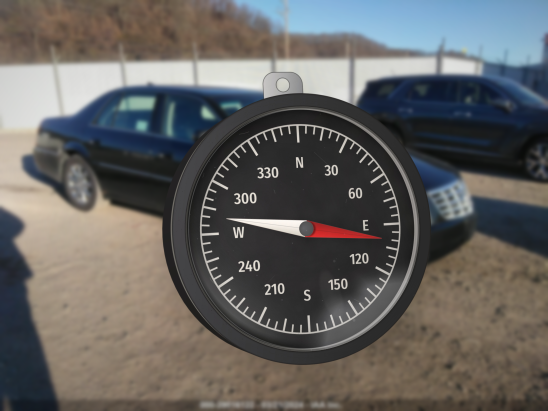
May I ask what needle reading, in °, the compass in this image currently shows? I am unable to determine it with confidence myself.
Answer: 100 °
